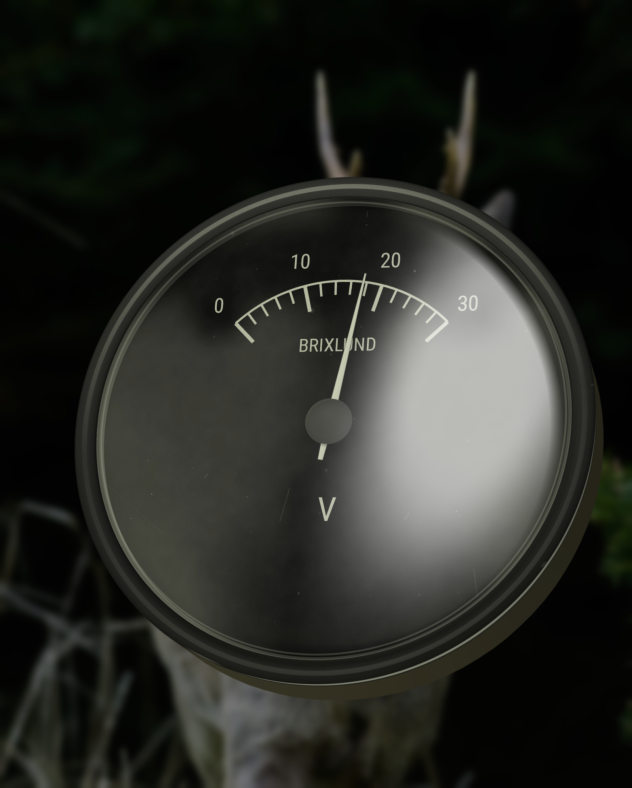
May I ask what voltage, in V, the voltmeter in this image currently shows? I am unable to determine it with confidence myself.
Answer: 18 V
